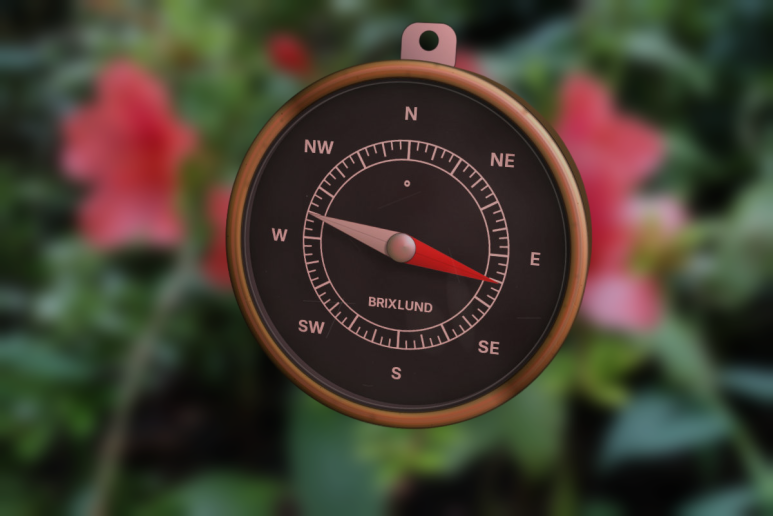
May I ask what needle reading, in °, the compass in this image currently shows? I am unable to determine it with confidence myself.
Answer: 105 °
